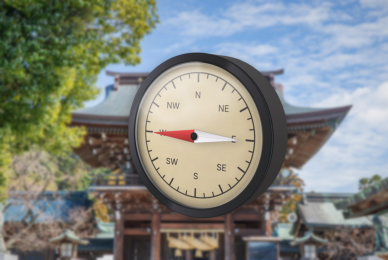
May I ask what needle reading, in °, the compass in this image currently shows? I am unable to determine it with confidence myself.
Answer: 270 °
